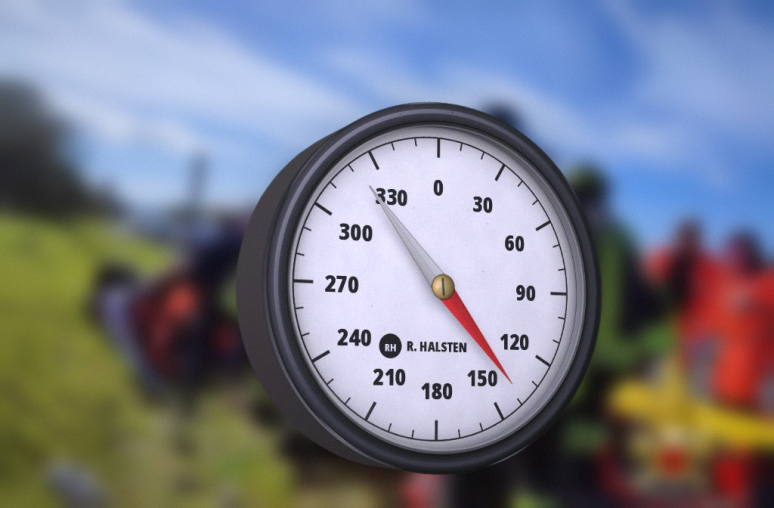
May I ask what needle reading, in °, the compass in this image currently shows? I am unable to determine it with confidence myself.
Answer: 140 °
